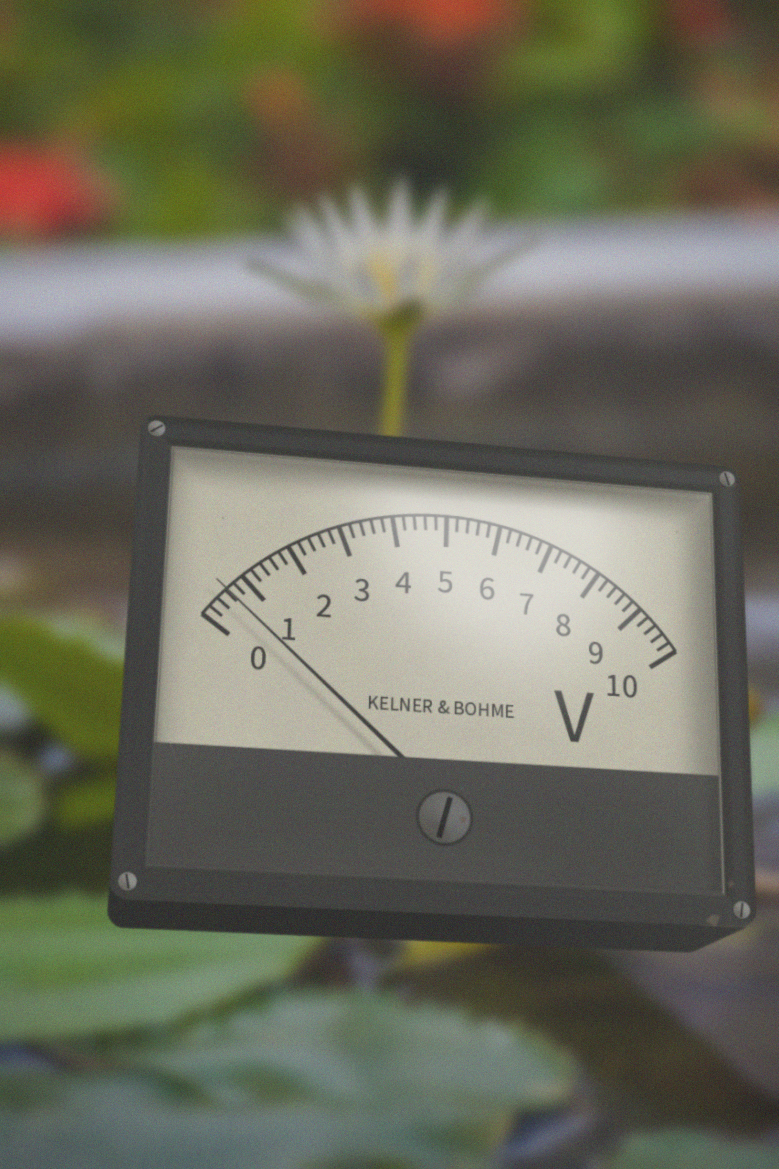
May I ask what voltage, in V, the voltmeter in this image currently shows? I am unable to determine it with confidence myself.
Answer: 0.6 V
